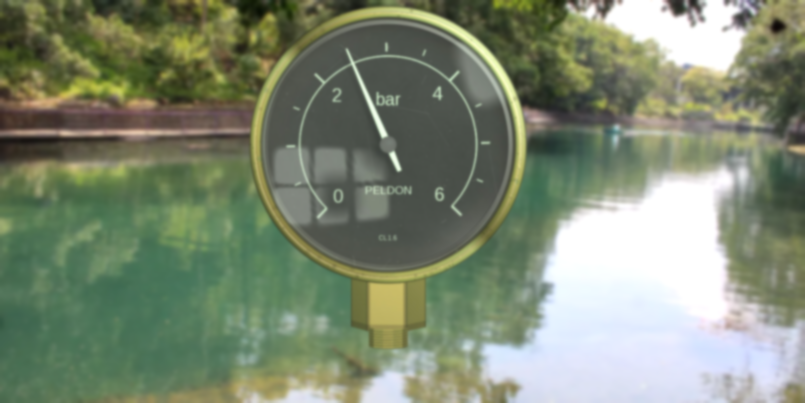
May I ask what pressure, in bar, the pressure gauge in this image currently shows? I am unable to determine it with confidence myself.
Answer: 2.5 bar
